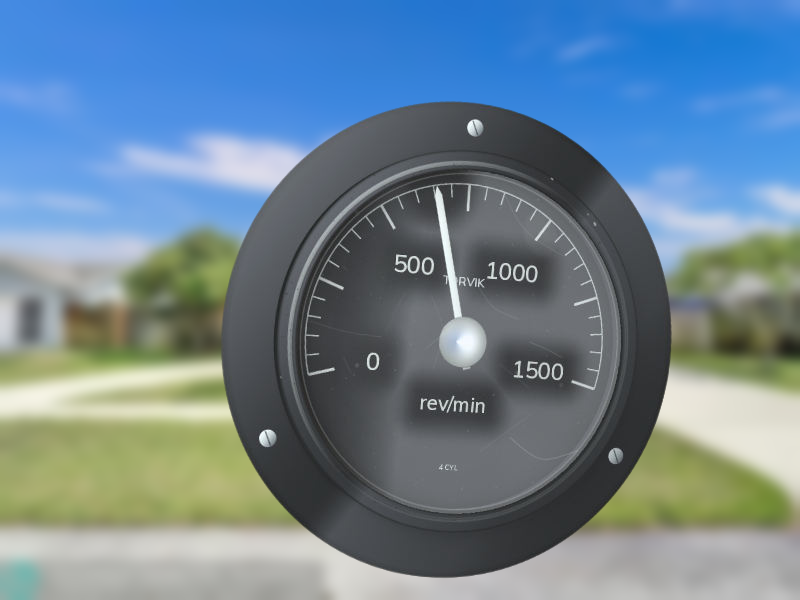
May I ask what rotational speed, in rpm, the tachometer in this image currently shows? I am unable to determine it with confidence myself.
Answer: 650 rpm
